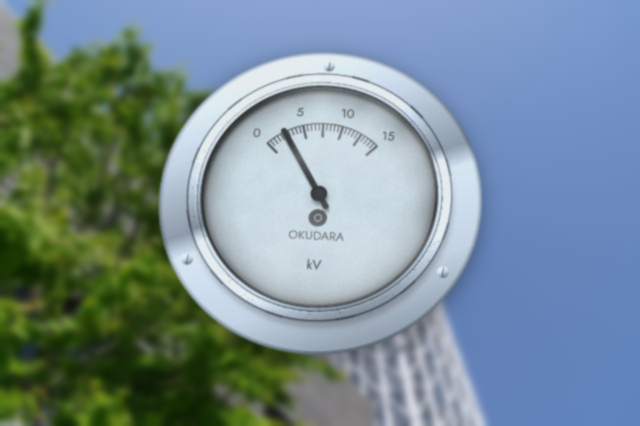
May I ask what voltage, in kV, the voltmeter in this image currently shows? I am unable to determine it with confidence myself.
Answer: 2.5 kV
